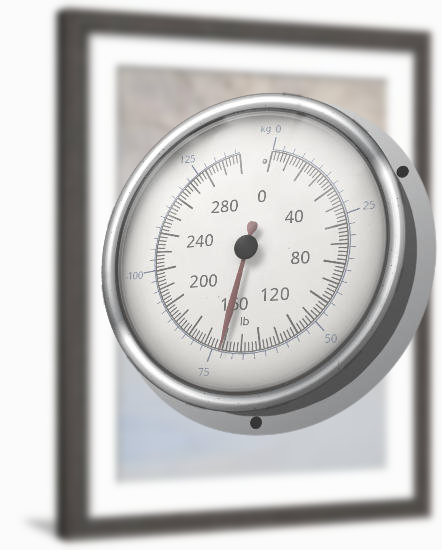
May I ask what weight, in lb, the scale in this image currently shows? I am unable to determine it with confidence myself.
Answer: 160 lb
